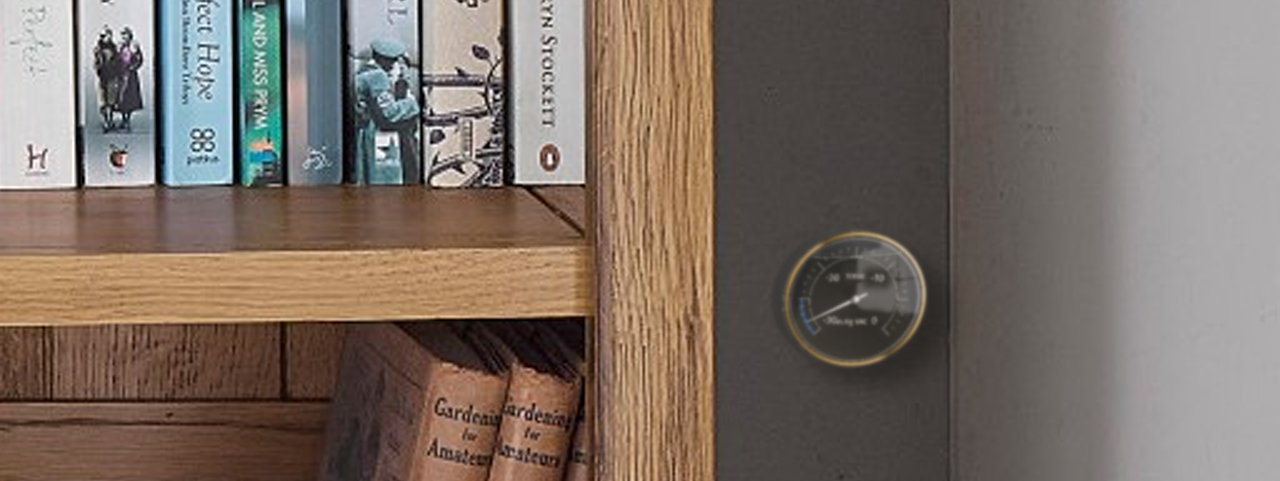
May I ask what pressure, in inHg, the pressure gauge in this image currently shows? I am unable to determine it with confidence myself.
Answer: -28 inHg
